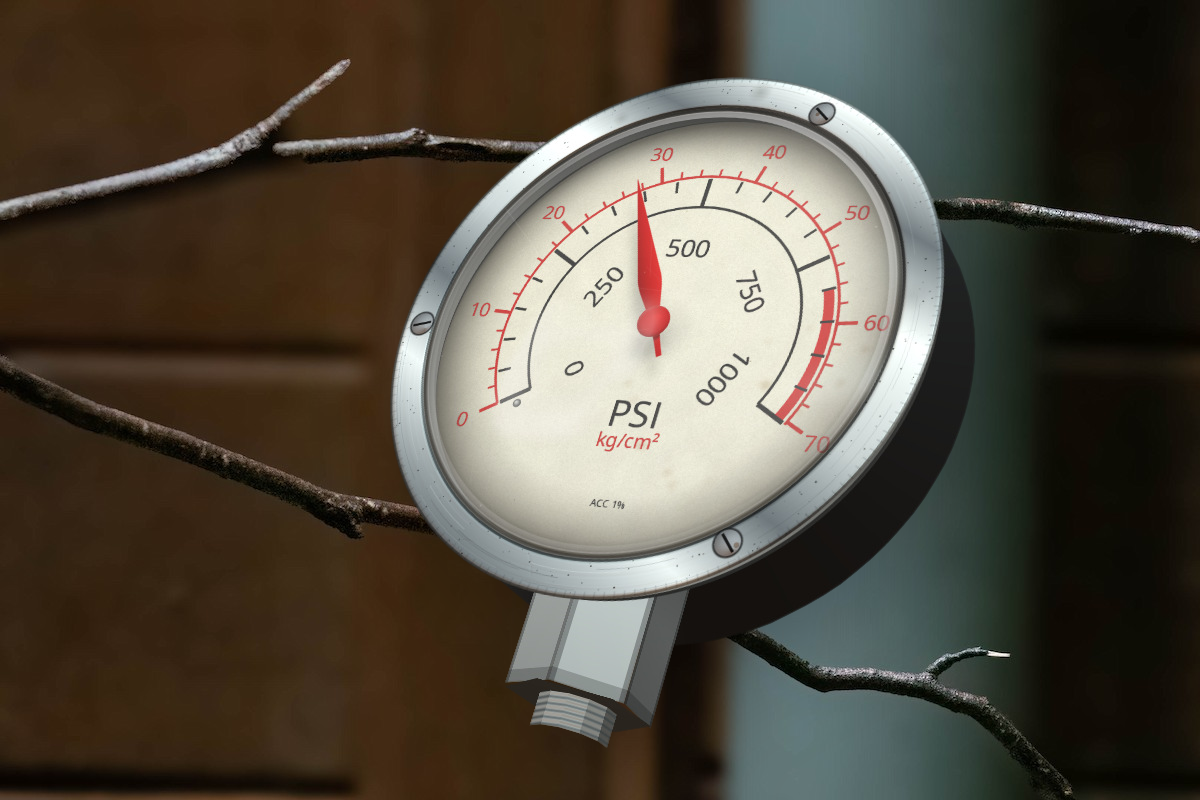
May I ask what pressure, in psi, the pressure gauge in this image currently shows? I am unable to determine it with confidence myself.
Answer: 400 psi
